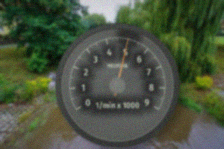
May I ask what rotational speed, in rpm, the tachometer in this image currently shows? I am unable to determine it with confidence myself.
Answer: 5000 rpm
